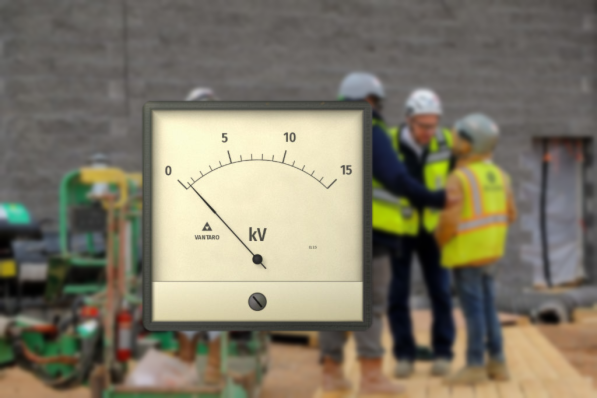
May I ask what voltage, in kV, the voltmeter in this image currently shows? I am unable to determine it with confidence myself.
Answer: 0.5 kV
